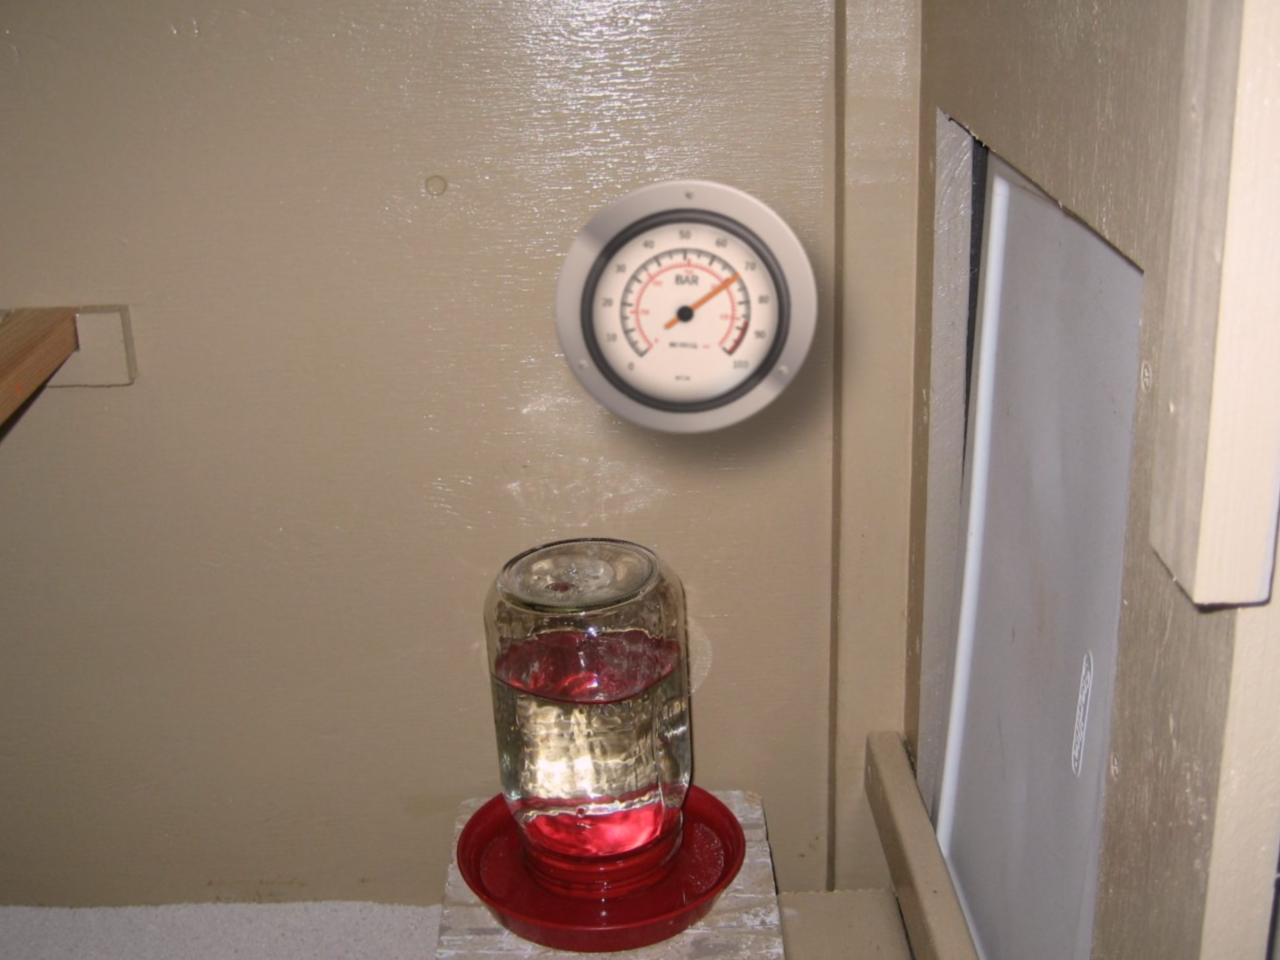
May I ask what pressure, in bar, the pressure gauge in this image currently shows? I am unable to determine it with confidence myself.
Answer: 70 bar
